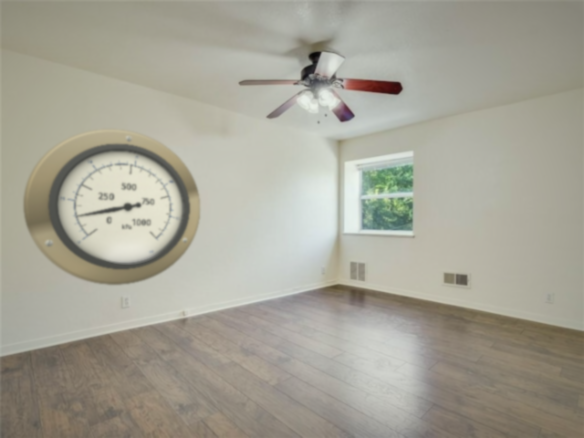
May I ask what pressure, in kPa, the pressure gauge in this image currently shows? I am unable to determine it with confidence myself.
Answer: 100 kPa
